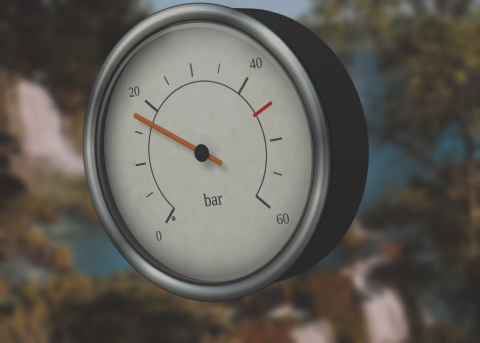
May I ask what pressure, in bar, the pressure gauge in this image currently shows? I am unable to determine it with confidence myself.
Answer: 17.5 bar
